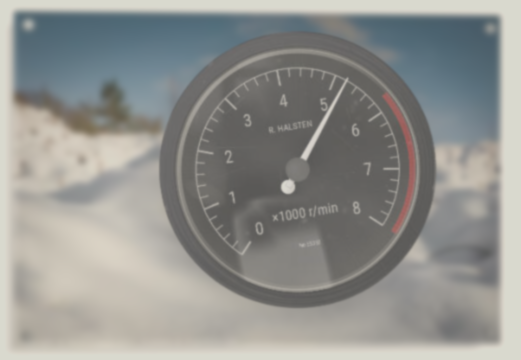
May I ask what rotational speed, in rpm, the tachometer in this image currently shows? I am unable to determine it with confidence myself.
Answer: 5200 rpm
